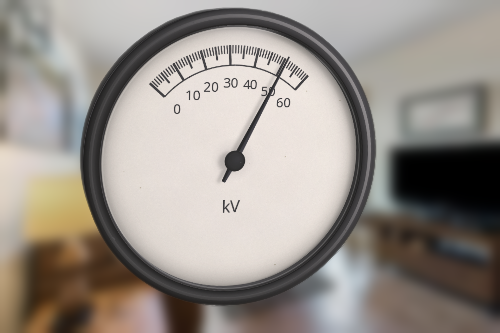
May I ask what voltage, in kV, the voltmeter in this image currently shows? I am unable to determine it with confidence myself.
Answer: 50 kV
